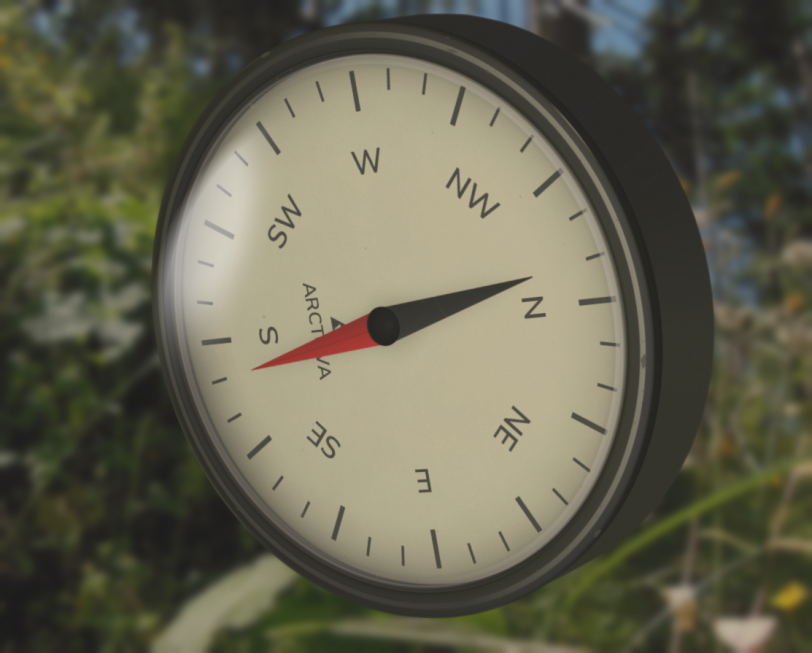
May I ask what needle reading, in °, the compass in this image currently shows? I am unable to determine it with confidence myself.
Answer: 170 °
